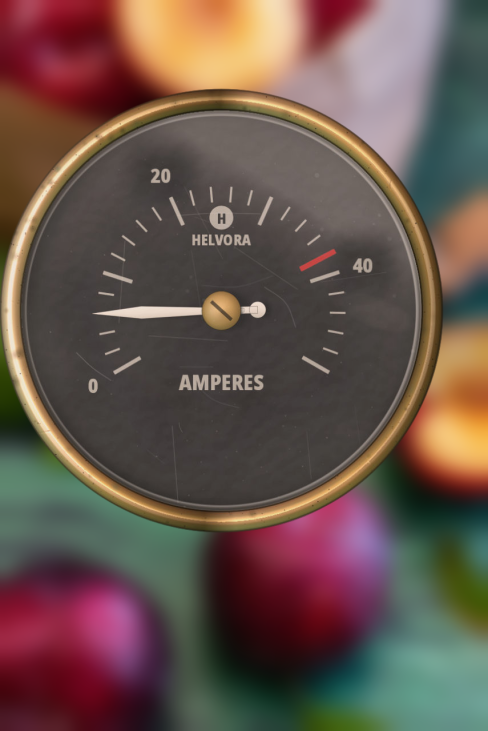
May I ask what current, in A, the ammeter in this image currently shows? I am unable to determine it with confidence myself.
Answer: 6 A
